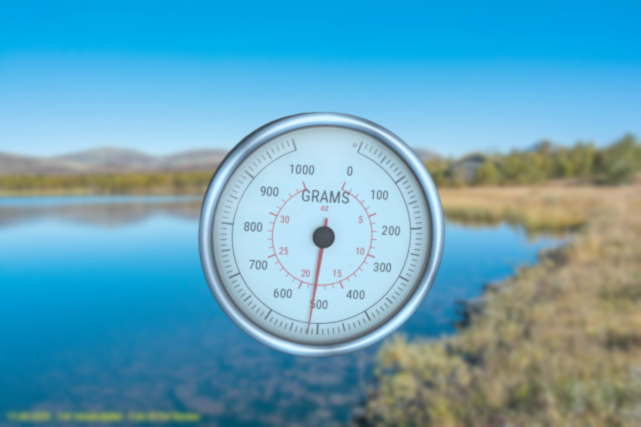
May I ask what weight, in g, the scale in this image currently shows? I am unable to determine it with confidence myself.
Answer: 520 g
